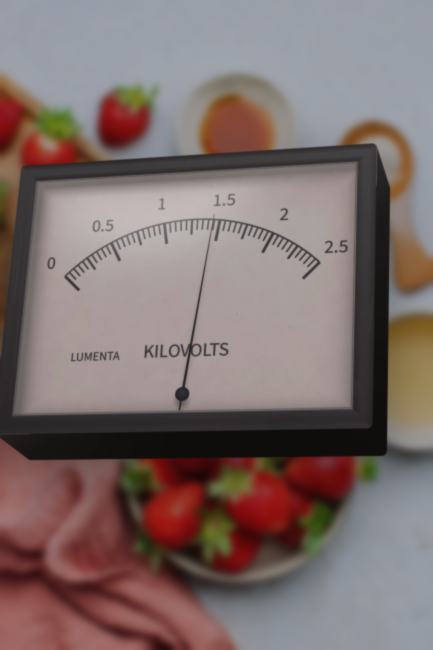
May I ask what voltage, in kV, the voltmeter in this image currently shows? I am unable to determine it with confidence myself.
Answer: 1.45 kV
